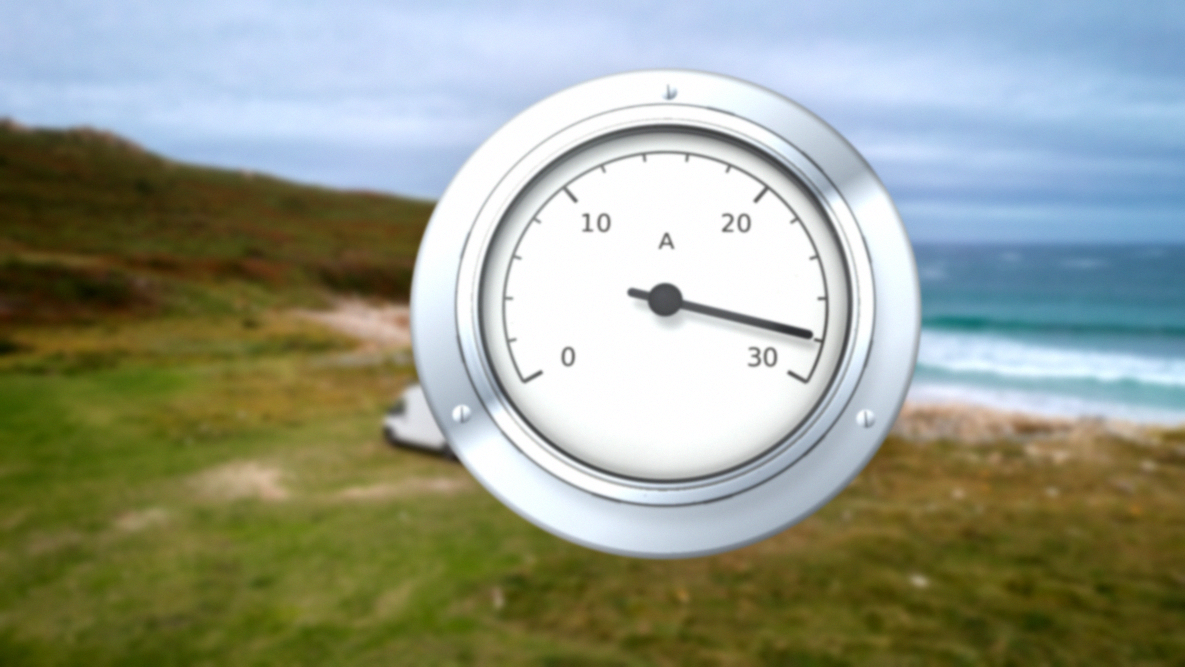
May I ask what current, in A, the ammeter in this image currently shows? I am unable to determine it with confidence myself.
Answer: 28 A
